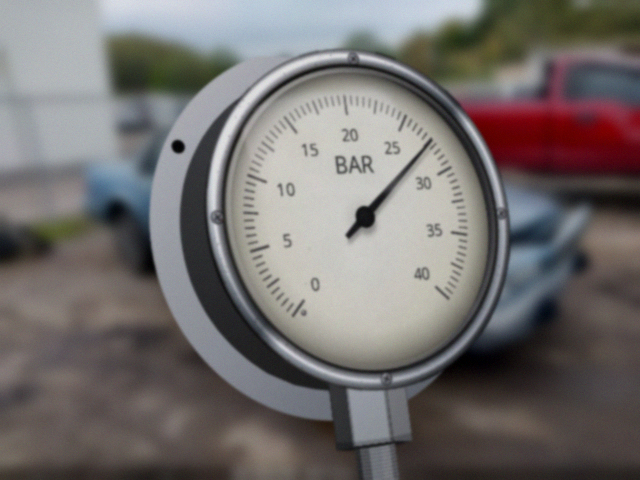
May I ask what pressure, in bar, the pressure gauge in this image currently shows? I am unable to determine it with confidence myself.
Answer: 27.5 bar
